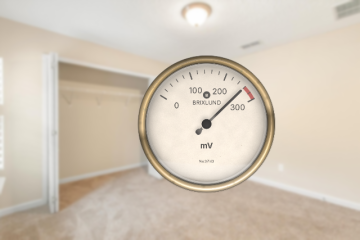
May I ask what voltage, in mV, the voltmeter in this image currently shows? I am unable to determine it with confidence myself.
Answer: 260 mV
